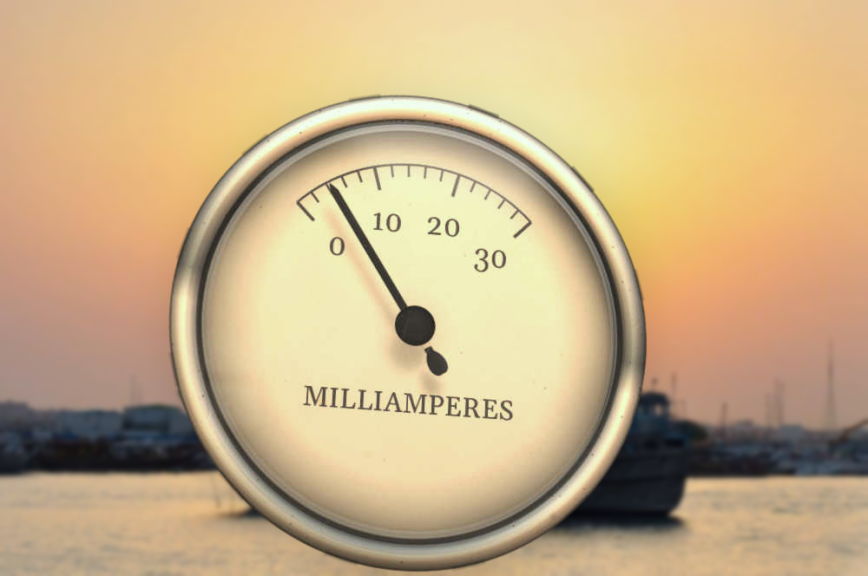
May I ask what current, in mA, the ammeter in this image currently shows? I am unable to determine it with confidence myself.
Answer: 4 mA
